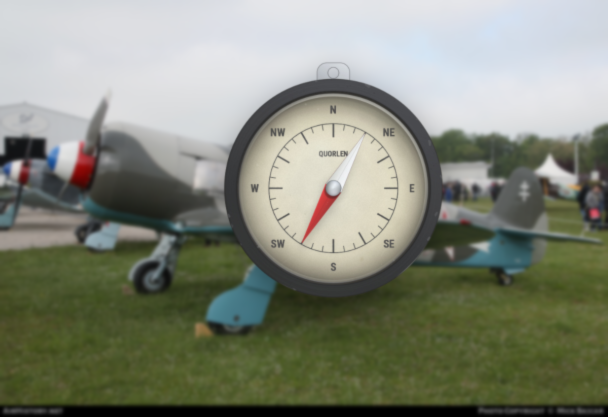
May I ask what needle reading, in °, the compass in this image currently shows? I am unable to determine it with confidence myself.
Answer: 210 °
